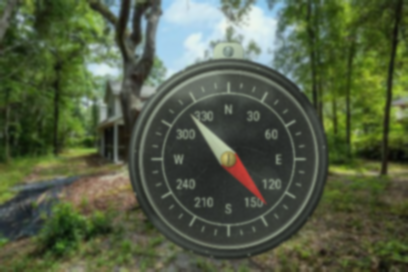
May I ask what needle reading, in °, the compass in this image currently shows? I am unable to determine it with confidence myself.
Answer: 140 °
